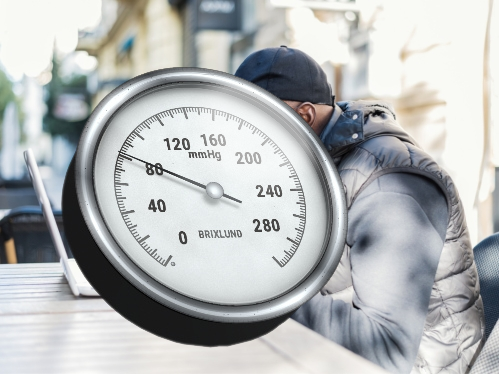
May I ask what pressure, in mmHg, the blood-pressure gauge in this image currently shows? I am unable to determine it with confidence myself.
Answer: 80 mmHg
